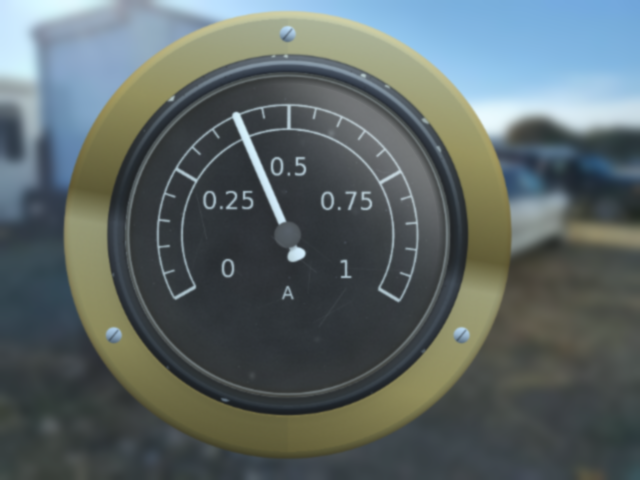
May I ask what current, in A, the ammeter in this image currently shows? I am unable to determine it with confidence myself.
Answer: 0.4 A
